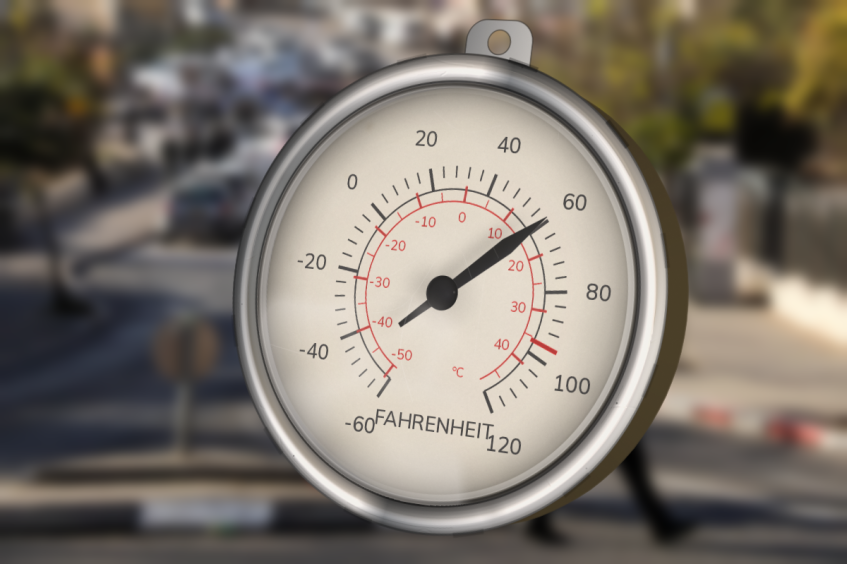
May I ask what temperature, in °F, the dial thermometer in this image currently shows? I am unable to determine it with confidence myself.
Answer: 60 °F
